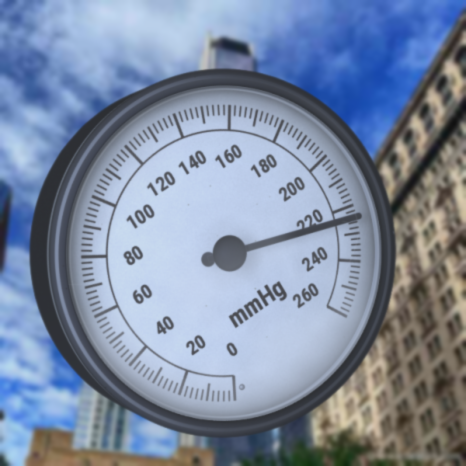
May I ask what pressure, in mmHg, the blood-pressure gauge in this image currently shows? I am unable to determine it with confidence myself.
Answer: 224 mmHg
